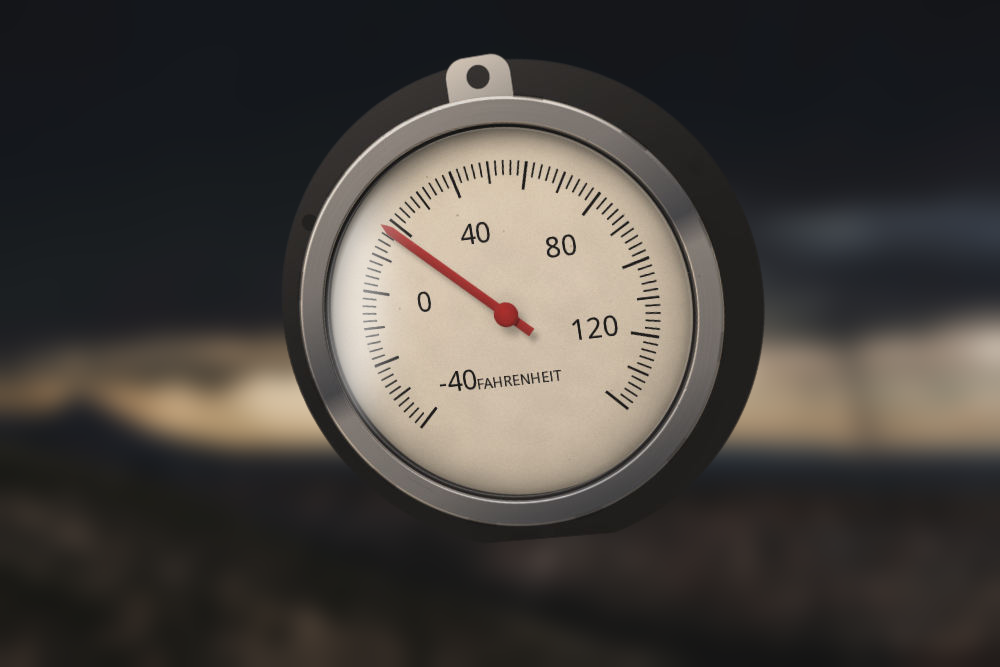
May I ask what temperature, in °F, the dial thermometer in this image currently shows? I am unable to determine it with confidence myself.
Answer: 18 °F
